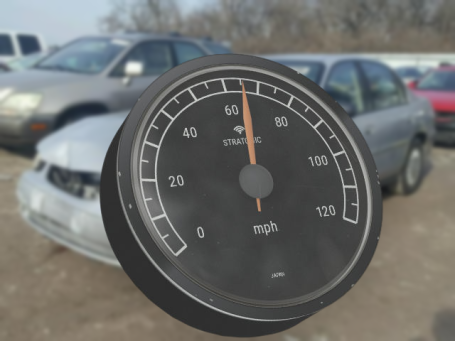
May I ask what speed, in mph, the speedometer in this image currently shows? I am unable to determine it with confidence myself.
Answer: 65 mph
